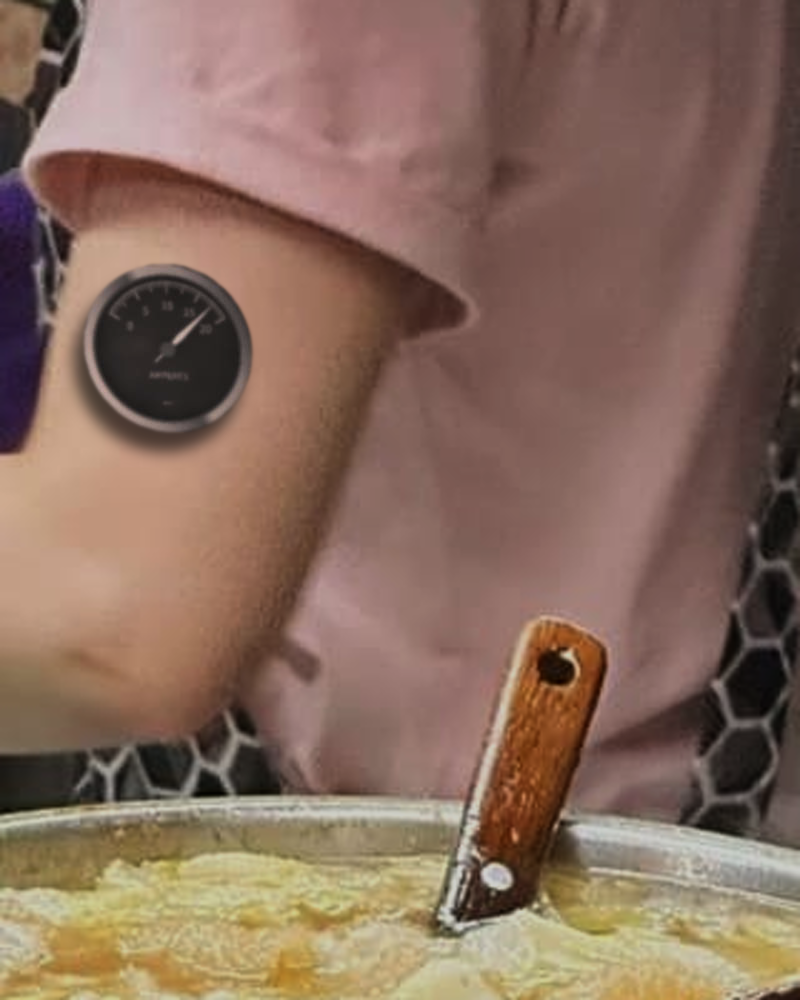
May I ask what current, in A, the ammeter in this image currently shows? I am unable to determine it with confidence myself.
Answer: 17.5 A
